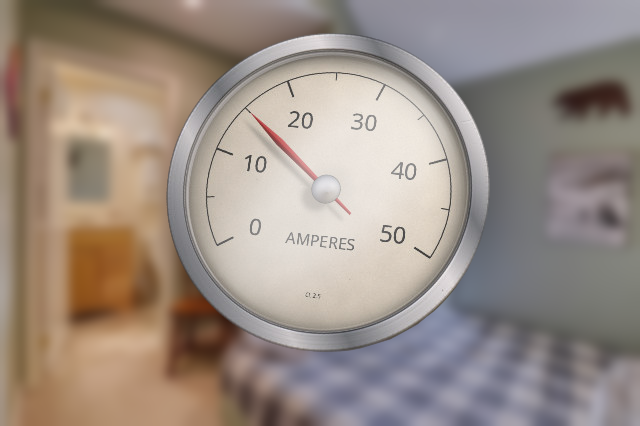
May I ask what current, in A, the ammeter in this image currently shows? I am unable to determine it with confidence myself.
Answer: 15 A
